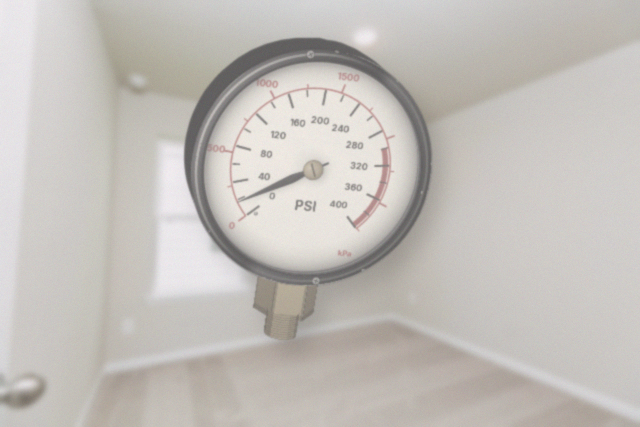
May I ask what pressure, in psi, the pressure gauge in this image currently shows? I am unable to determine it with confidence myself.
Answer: 20 psi
